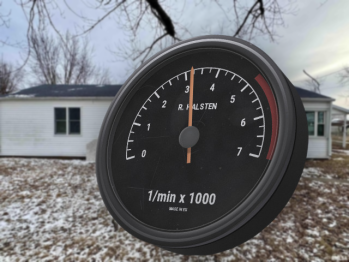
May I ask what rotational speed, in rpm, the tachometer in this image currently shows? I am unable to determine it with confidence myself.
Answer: 3250 rpm
